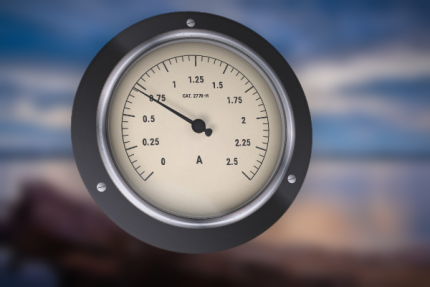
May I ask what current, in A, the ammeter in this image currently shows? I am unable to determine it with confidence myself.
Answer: 0.7 A
